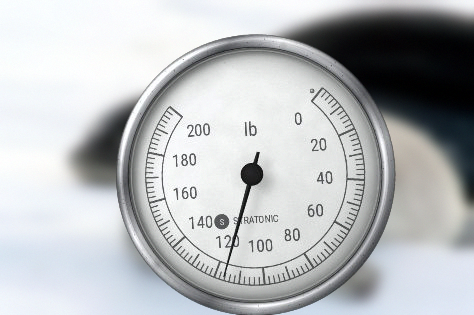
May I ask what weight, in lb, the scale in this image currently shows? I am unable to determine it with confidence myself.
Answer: 116 lb
